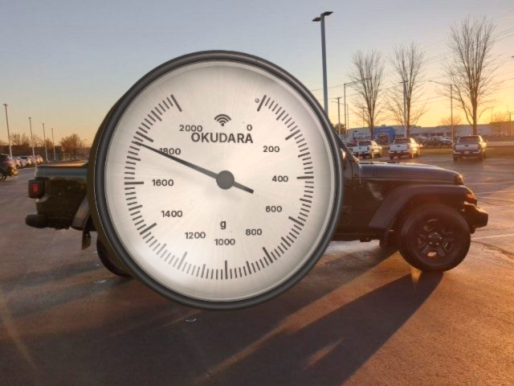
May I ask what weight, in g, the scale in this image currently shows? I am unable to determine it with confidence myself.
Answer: 1760 g
